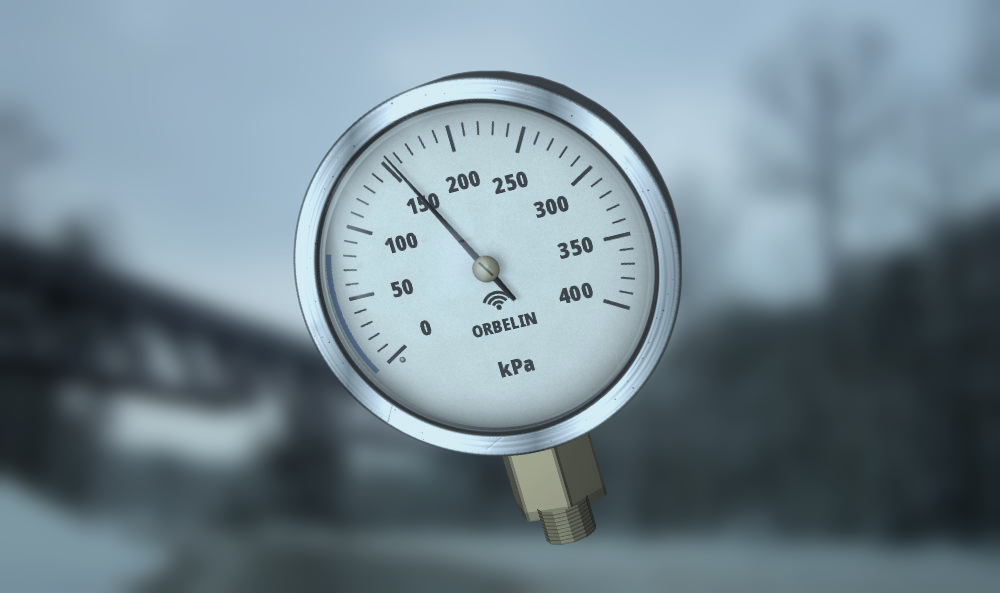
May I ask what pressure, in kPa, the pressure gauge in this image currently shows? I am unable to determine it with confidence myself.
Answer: 155 kPa
